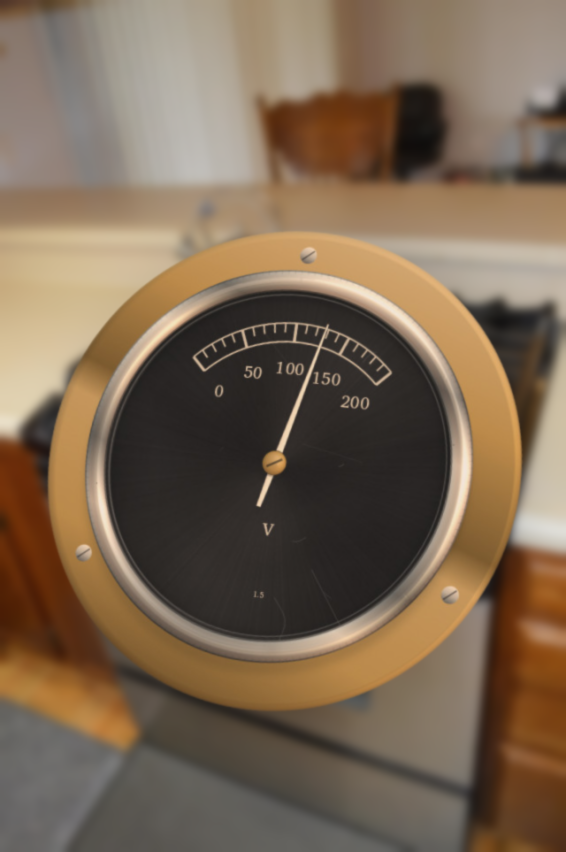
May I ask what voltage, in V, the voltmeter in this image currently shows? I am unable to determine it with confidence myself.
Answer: 130 V
